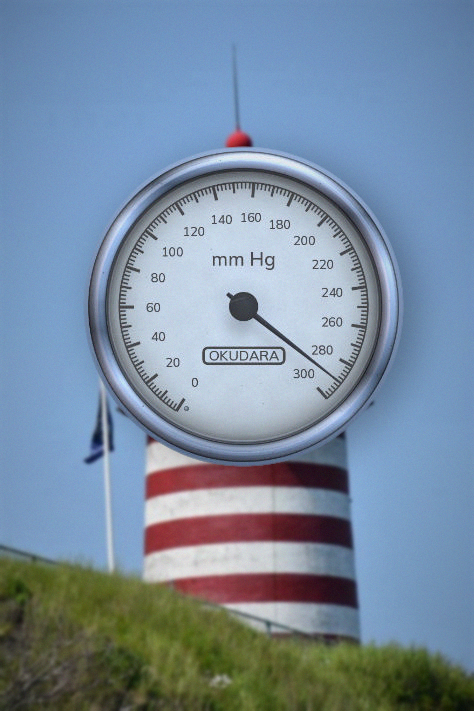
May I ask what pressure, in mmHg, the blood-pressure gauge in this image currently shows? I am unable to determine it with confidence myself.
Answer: 290 mmHg
